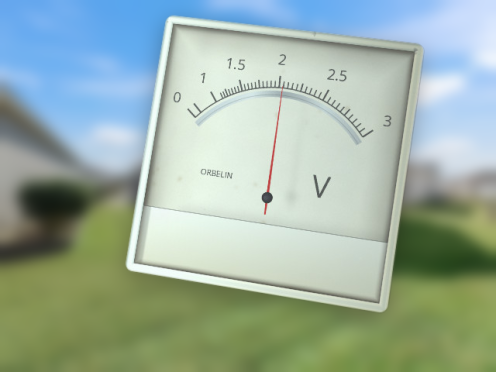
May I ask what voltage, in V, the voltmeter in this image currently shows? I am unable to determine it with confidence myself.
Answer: 2.05 V
